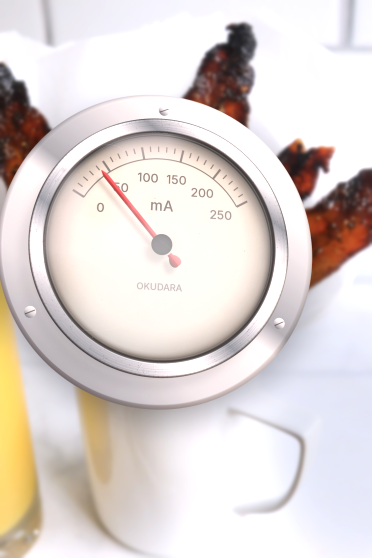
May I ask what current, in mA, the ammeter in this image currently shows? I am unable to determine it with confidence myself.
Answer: 40 mA
